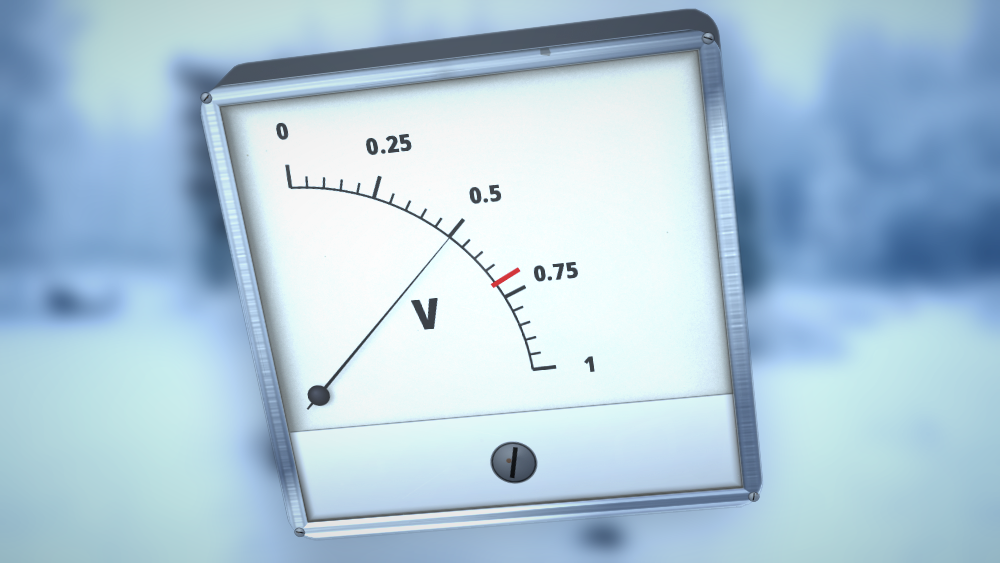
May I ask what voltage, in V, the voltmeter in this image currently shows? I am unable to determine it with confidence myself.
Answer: 0.5 V
